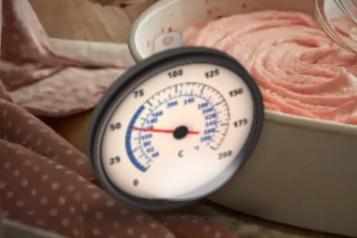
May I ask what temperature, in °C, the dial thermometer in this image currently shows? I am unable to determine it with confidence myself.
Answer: 50 °C
